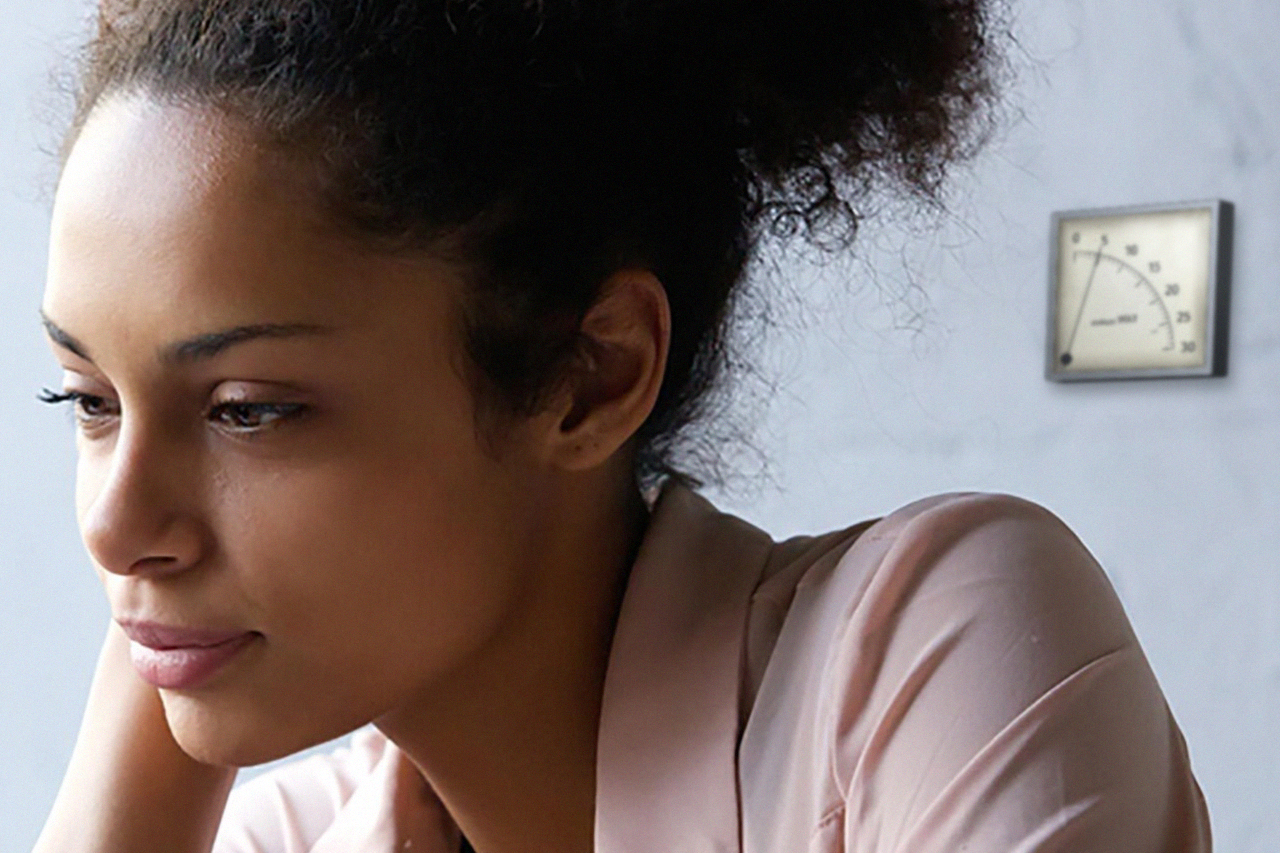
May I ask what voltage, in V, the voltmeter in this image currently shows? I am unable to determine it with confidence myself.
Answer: 5 V
